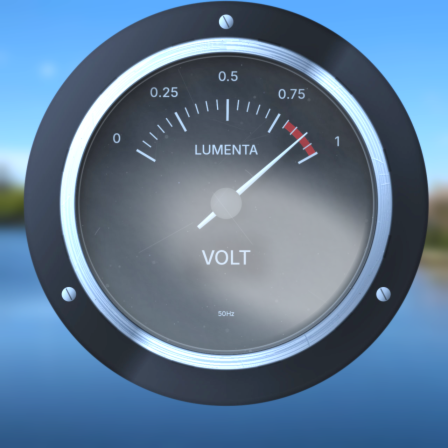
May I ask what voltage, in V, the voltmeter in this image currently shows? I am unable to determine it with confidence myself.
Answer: 0.9 V
